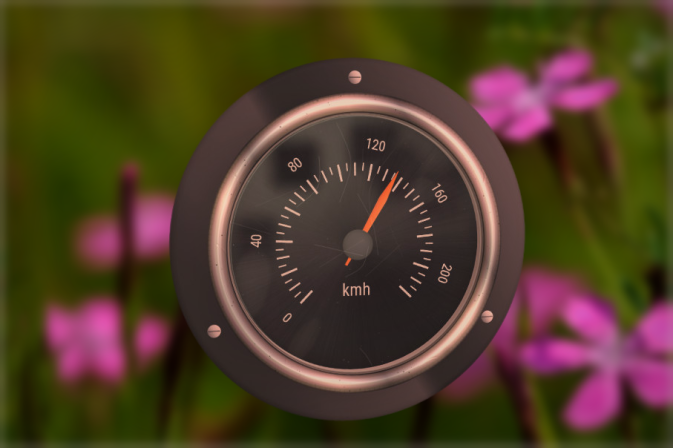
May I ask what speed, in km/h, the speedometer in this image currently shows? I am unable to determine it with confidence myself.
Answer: 135 km/h
